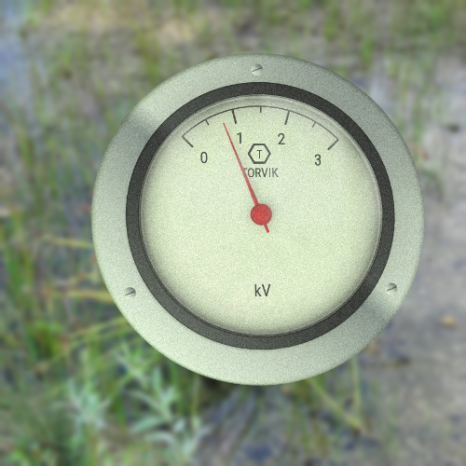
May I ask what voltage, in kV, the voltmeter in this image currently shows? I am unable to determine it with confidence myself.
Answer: 0.75 kV
